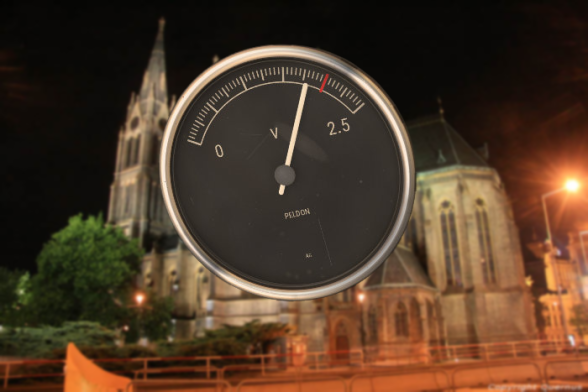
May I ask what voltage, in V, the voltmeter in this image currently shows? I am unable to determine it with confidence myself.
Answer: 1.8 V
